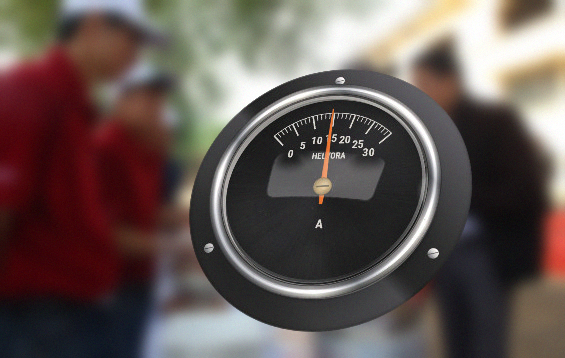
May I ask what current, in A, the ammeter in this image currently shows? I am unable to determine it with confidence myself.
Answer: 15 A
